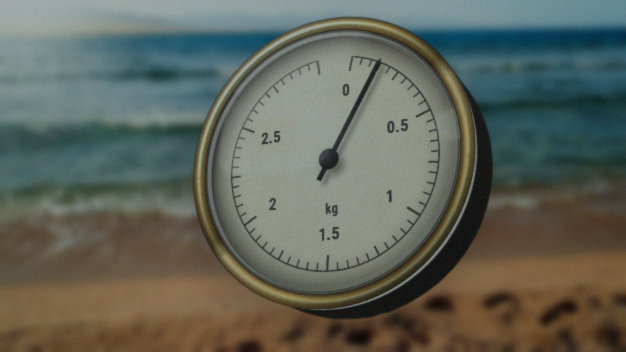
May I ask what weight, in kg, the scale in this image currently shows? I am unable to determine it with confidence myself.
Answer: 0.15 kg
